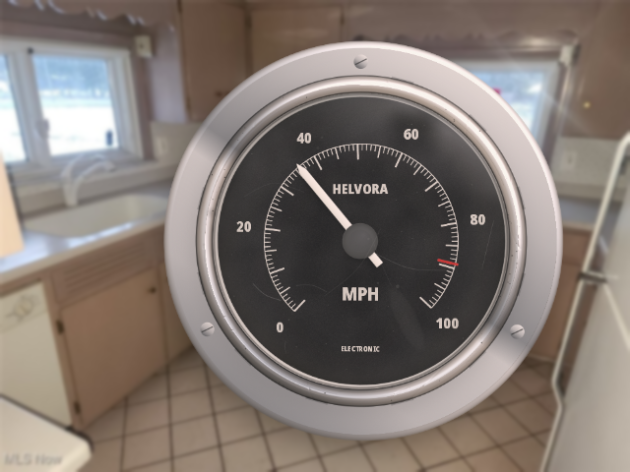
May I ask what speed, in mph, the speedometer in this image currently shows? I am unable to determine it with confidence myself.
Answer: 36 mph
